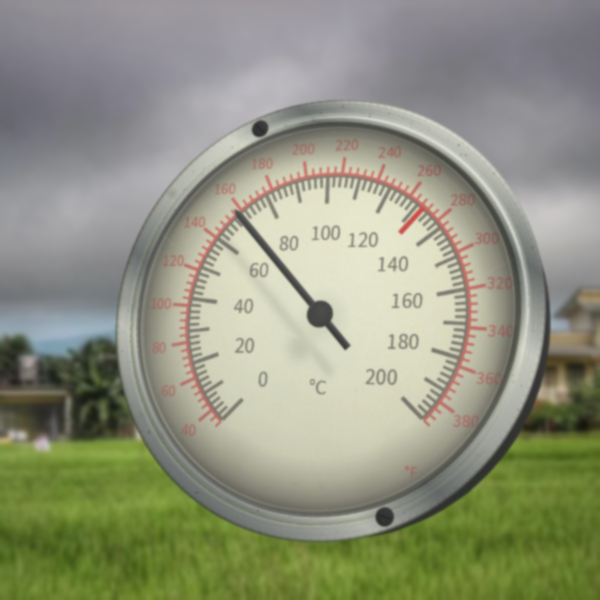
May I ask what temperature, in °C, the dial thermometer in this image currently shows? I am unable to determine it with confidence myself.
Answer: 70 °C
